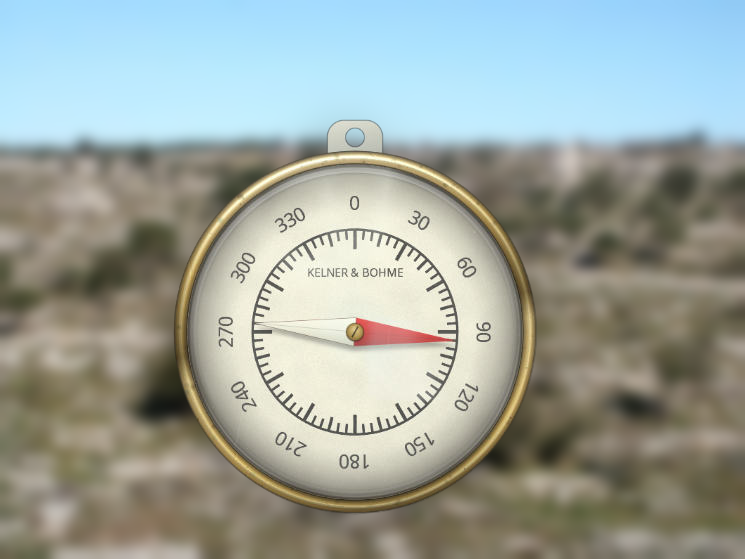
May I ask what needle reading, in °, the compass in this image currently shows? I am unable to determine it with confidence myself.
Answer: 95 °
